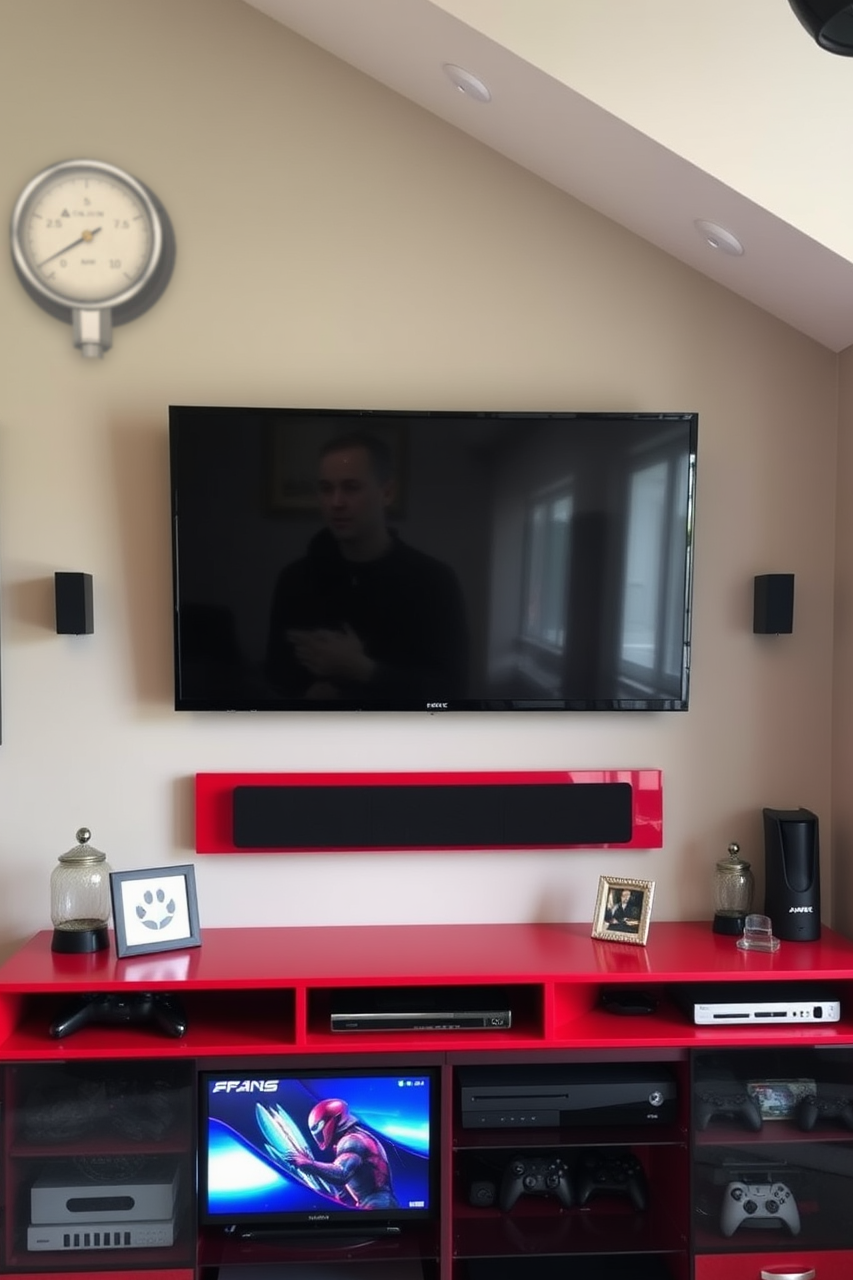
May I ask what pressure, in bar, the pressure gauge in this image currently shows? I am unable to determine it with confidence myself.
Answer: 0.5 bar
